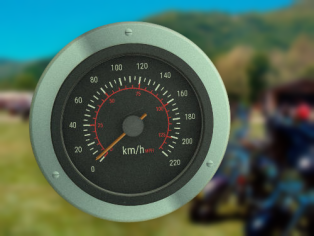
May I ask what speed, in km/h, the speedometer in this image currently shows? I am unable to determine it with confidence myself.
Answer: 5 km/h
